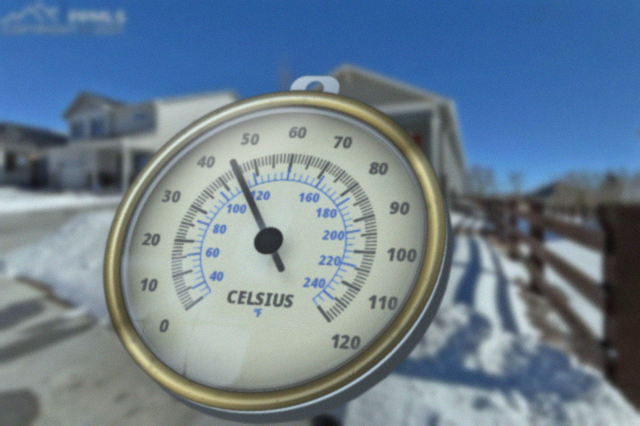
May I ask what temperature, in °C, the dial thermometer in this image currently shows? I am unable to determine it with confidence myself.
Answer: 45 °C
